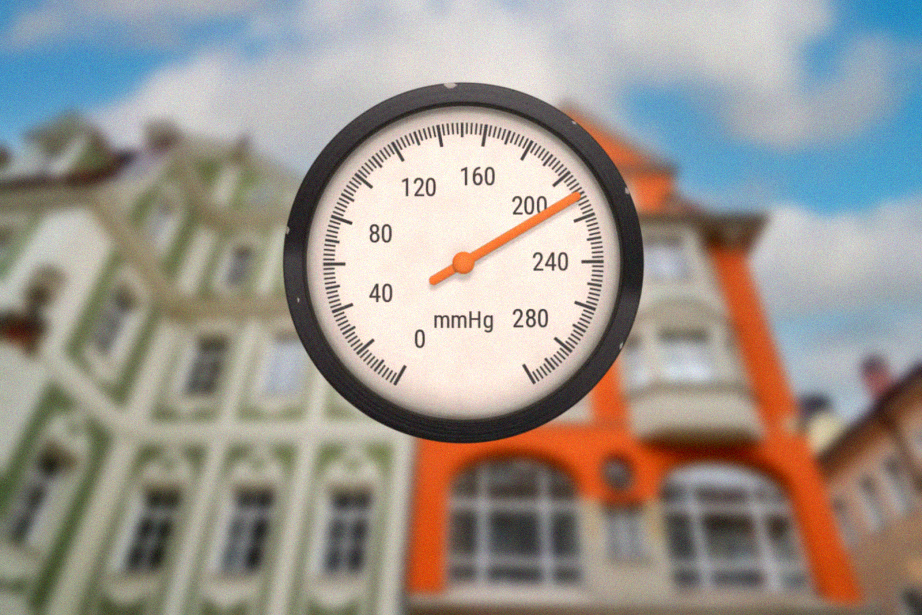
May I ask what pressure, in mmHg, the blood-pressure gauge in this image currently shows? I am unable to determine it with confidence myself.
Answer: 210 mmHg
